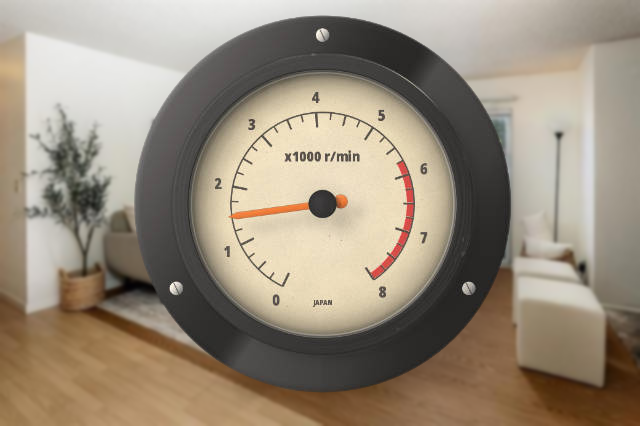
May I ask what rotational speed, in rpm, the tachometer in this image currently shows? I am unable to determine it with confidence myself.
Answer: 1500 rpm
